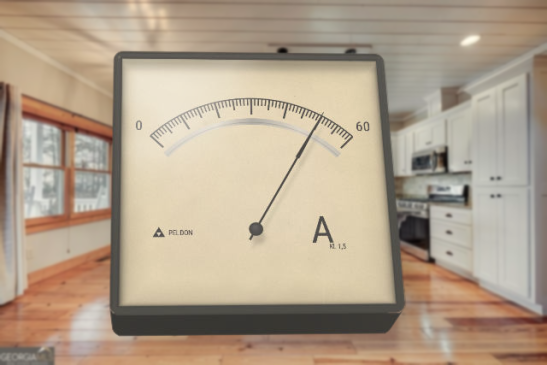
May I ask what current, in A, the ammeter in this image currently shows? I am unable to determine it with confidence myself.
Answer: 50 A
